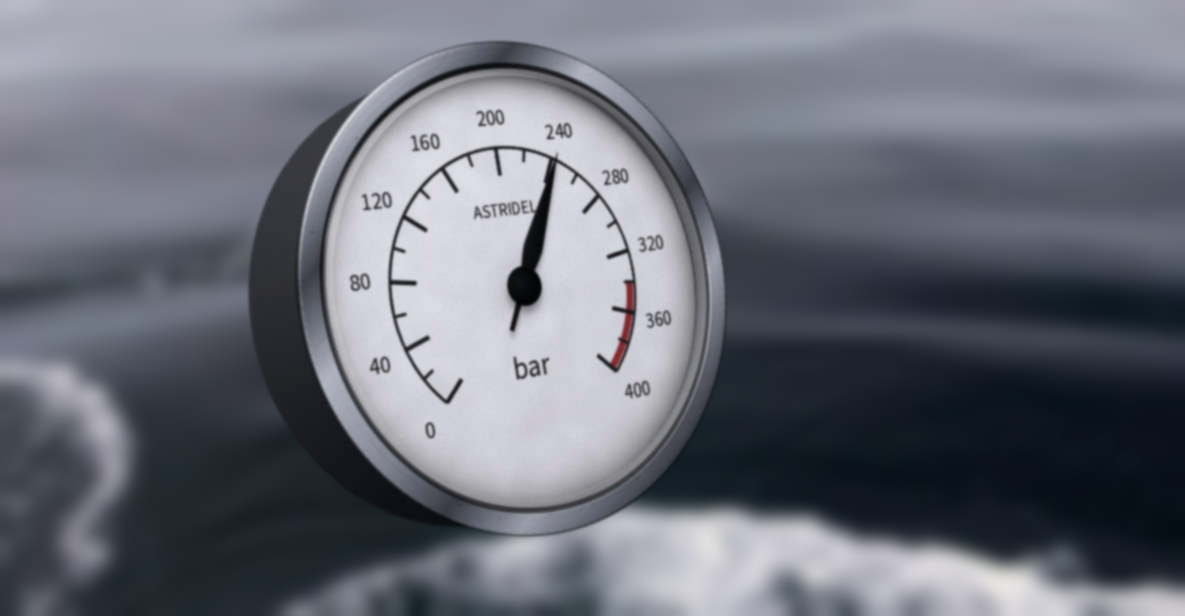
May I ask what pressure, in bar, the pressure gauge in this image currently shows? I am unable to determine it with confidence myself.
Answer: 240 bar
